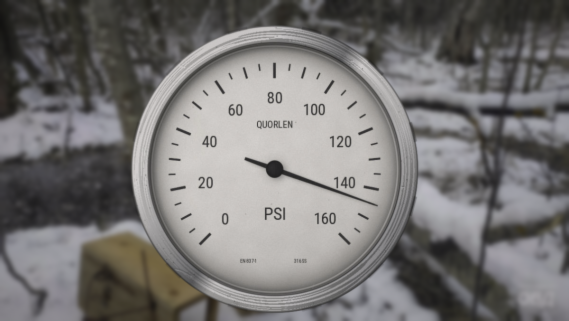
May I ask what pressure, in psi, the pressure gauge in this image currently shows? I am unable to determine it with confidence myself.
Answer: 145 psi
